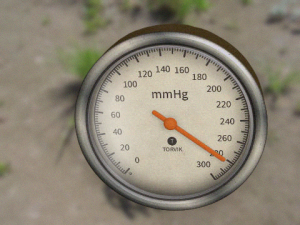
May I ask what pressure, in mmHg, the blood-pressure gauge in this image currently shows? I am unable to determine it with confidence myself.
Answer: 280 mmHg
